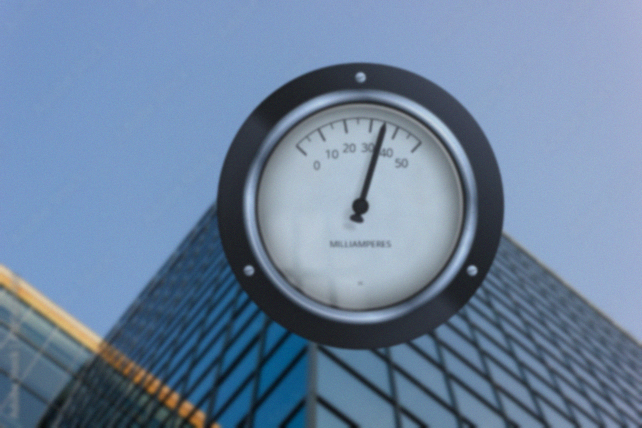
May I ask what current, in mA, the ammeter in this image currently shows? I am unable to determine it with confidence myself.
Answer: 35 mA
